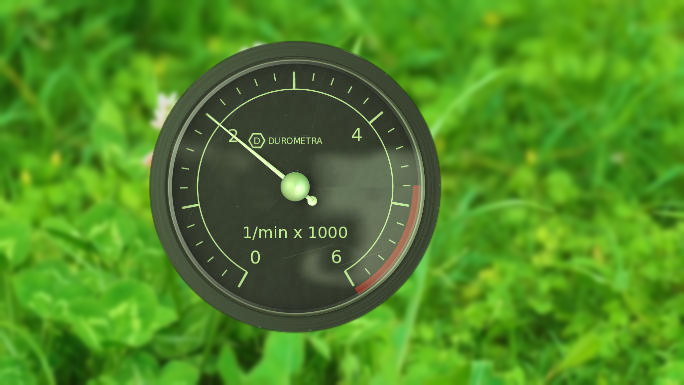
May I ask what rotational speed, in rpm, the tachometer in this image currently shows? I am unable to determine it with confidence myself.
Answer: 2000 rpm
